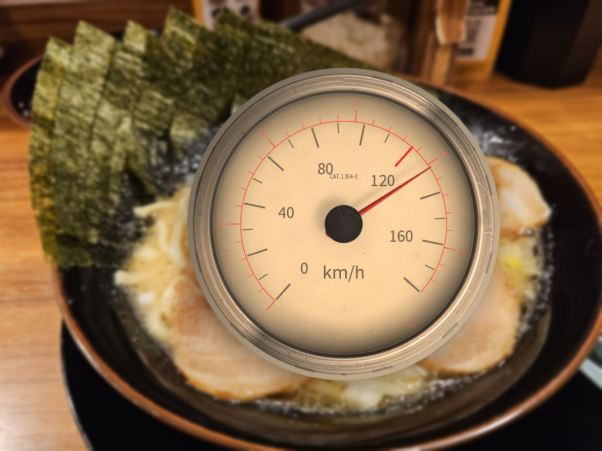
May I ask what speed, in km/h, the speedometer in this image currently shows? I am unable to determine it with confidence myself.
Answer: 130 km/h
